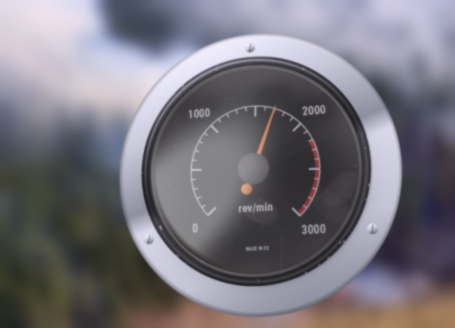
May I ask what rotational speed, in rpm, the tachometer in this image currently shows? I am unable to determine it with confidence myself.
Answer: 1700 rpm
